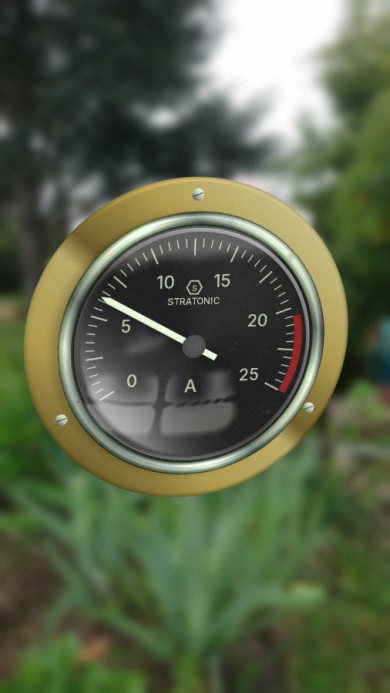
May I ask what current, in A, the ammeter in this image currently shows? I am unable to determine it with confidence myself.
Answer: 6.25 A
